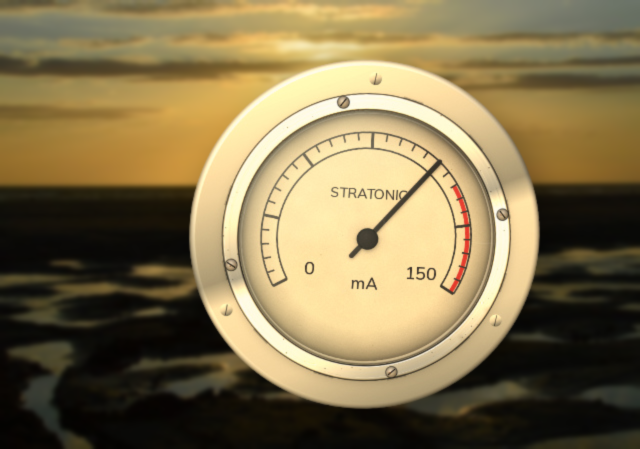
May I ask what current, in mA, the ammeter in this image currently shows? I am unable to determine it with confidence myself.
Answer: 100 mA
